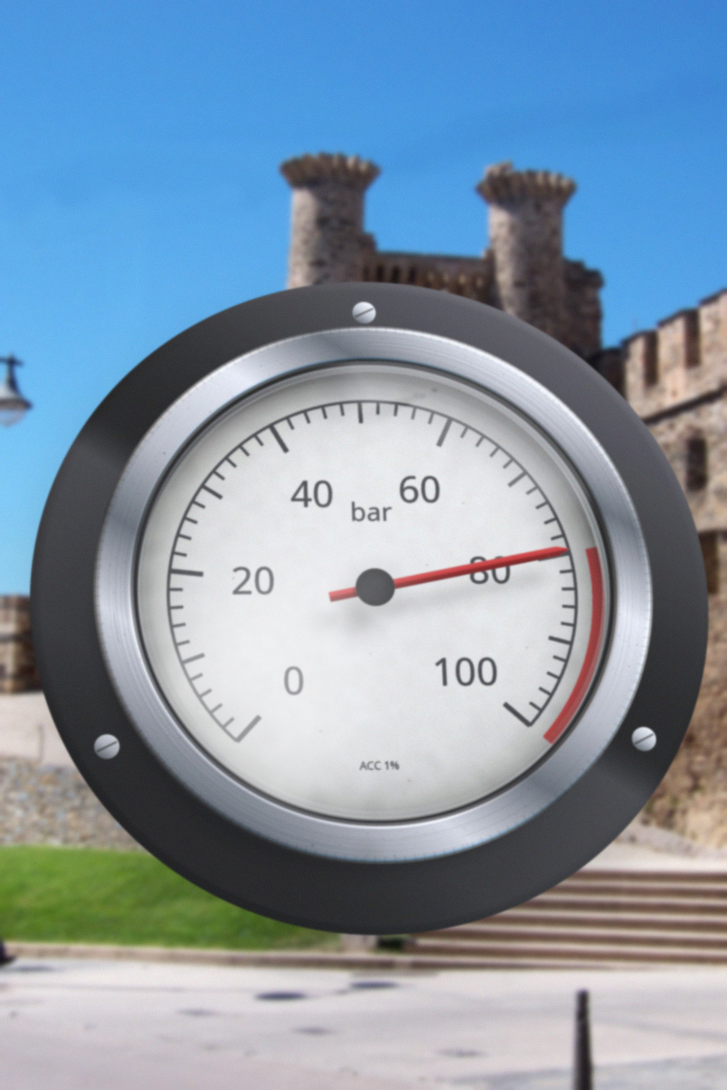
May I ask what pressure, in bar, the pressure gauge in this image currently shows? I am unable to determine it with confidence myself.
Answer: 80 bar
